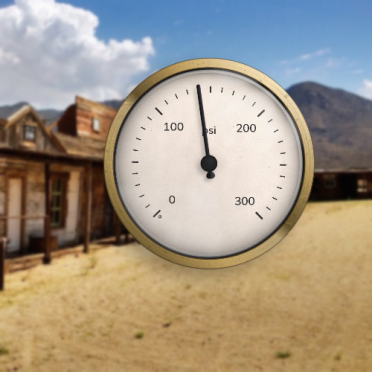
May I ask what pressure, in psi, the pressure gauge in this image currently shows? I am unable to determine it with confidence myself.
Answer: 140 psi
